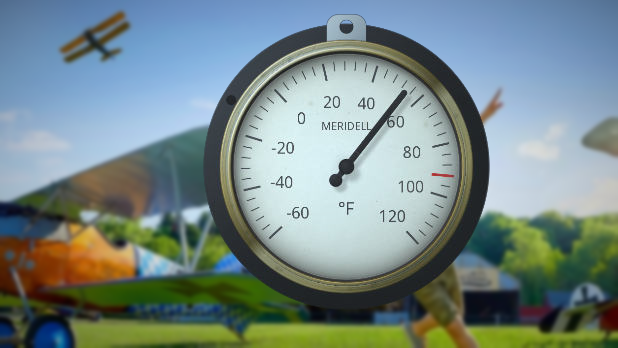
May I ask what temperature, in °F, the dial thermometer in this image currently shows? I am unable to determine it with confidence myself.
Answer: 54 °F
